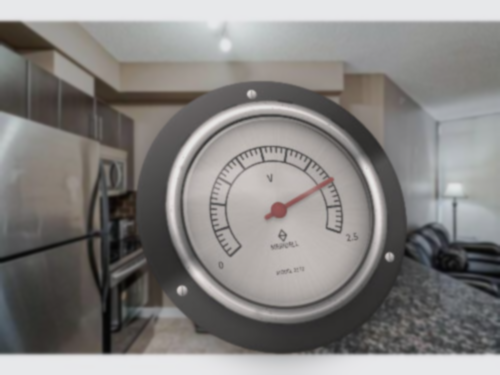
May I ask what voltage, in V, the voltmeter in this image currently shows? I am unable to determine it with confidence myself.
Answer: 2 V
